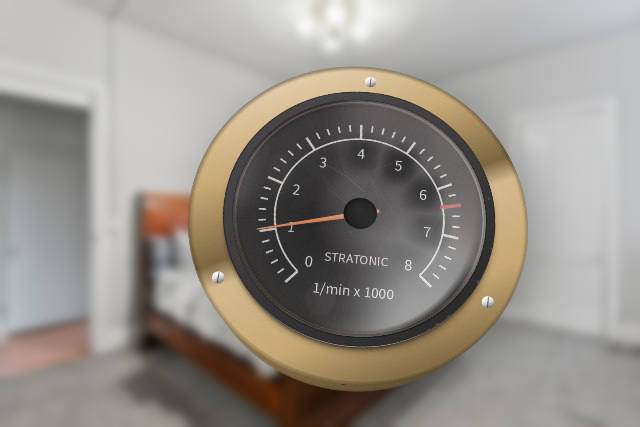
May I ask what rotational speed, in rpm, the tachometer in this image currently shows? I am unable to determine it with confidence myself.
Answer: 1000 rpm
